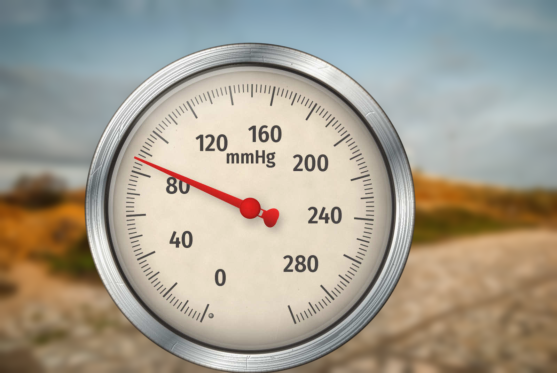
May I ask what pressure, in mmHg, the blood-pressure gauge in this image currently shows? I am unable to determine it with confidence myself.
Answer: 86 mmHg
